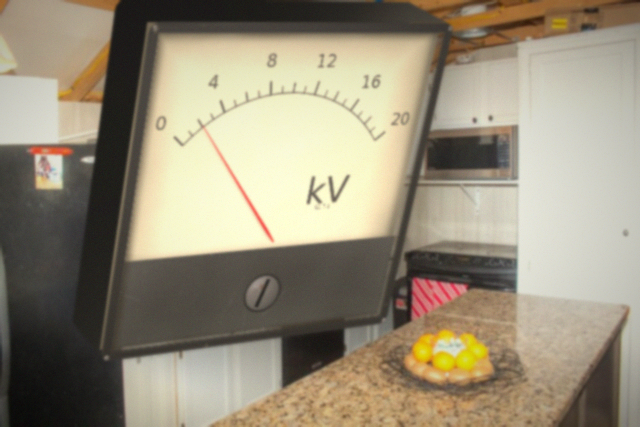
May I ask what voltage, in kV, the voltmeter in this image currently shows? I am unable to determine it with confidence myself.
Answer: 2 kV
